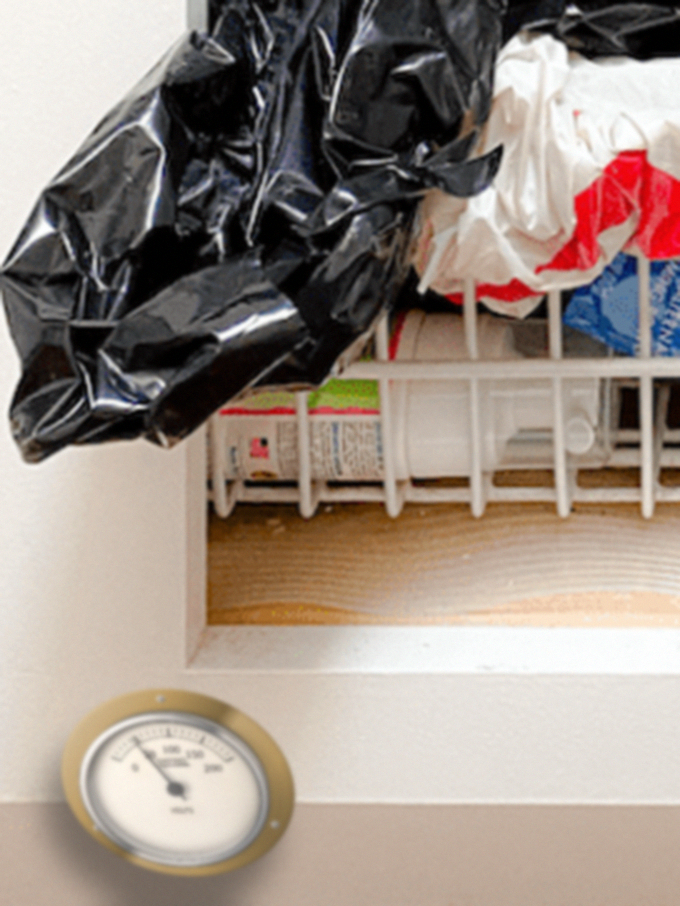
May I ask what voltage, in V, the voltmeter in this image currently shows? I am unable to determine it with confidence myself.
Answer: 50 V
